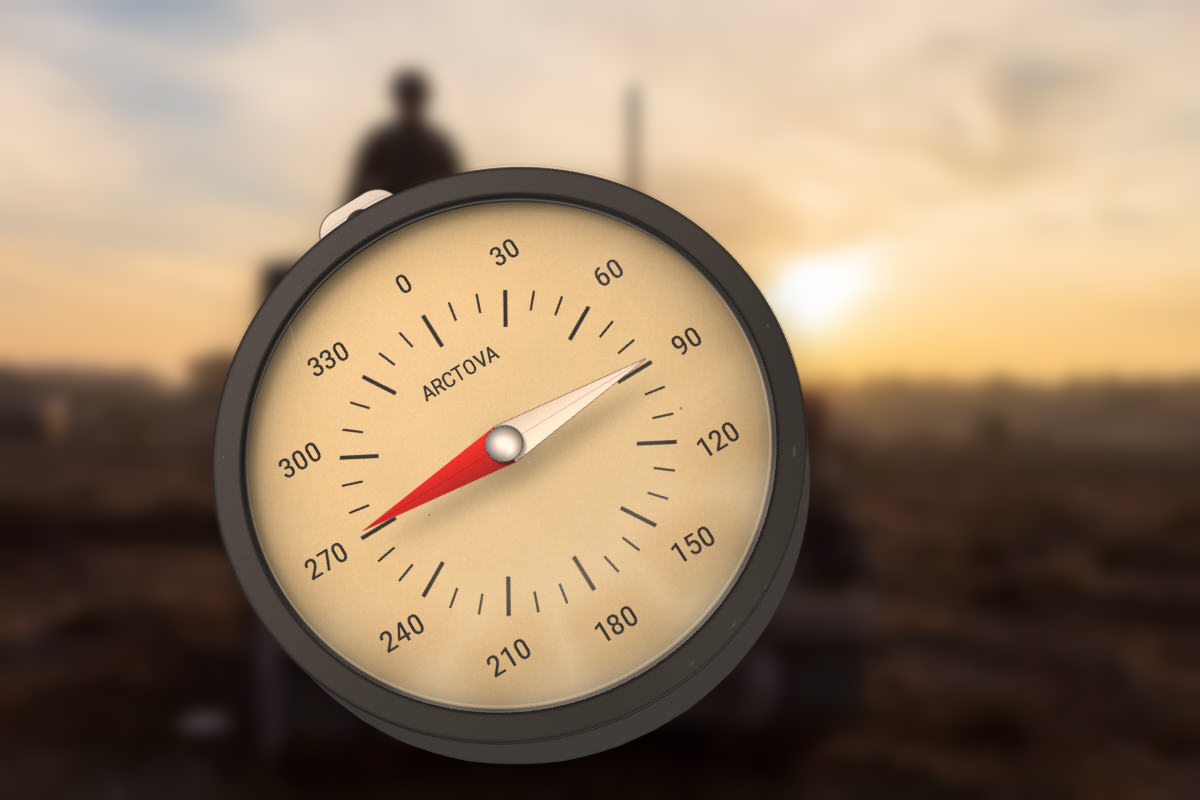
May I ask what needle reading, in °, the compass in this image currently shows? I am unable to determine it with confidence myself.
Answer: 270 °
